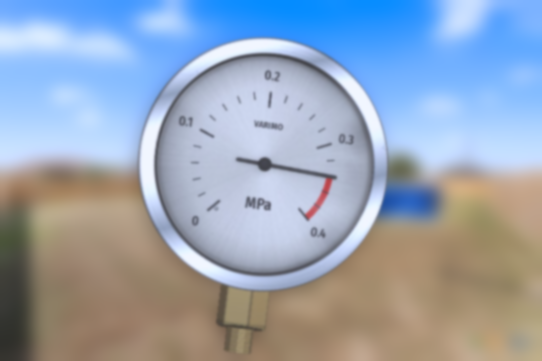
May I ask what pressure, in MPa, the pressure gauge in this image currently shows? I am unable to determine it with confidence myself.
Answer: 0.34 MPa
